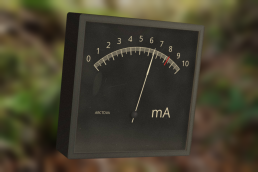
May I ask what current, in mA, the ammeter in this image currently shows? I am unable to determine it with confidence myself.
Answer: 6.5 mA
